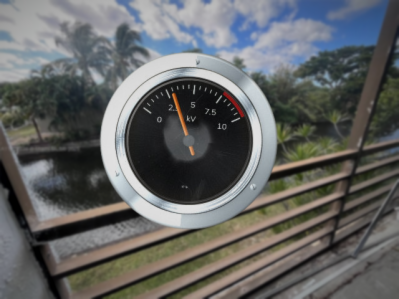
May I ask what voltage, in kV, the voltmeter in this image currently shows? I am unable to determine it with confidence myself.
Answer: 3 kV
